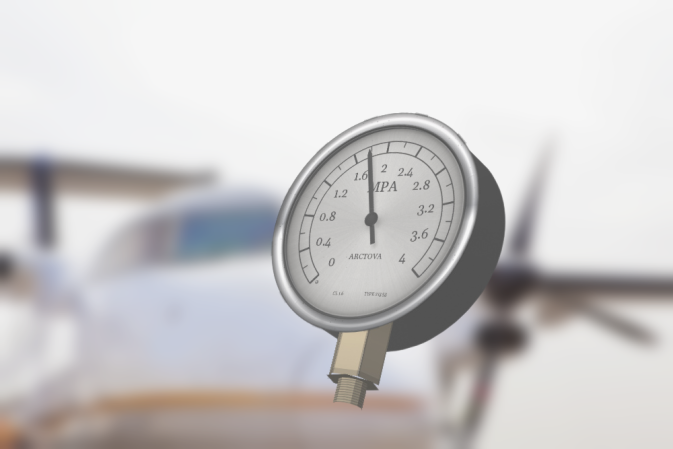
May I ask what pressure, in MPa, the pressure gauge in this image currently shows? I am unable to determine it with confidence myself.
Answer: 1.8 MPa
